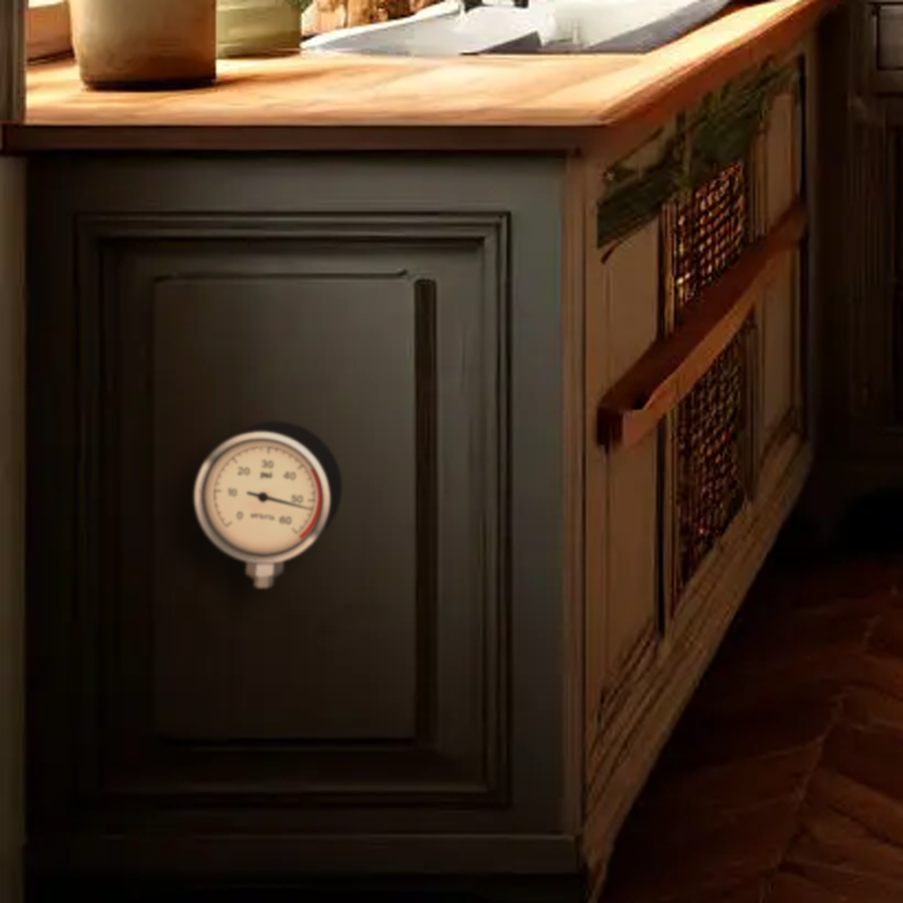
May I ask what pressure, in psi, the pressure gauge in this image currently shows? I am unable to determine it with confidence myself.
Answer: 52 psi
